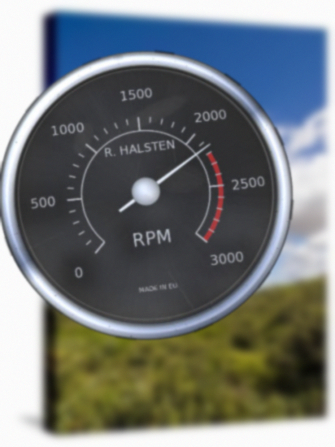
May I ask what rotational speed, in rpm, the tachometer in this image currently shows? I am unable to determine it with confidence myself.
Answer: 2150 rpm
